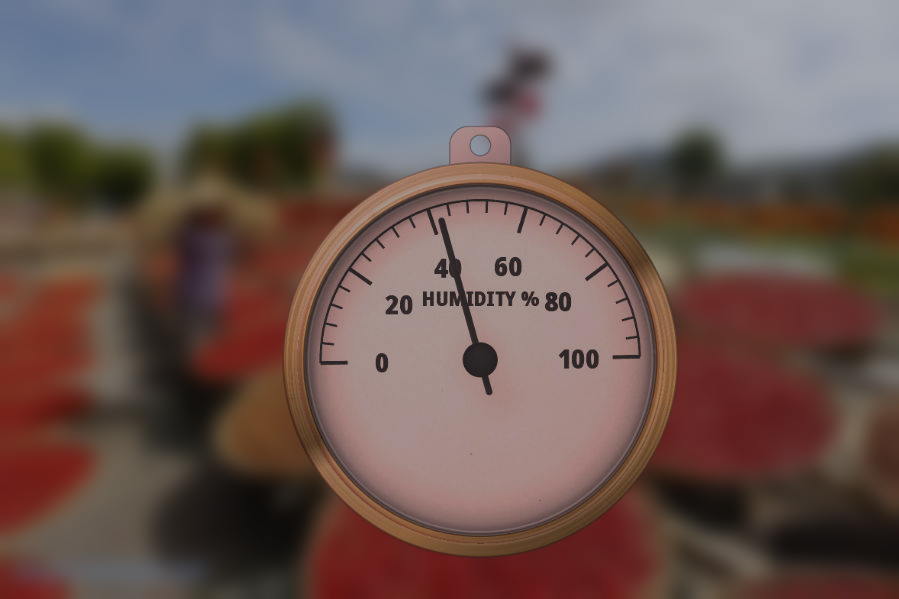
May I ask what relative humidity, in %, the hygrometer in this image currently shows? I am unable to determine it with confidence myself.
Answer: 42 %
